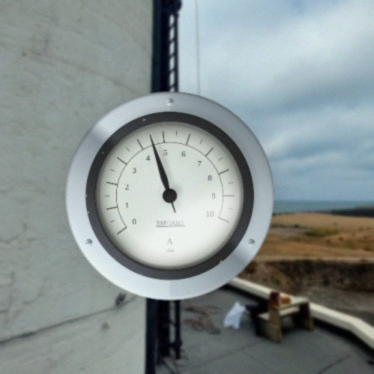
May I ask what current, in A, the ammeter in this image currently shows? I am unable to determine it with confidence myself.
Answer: 4.5 A
